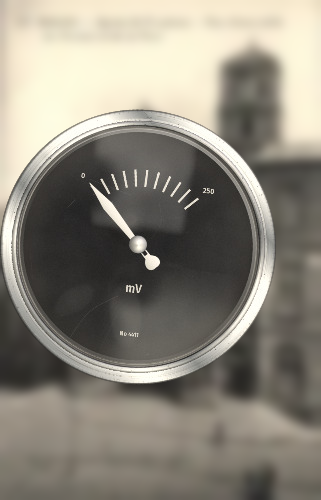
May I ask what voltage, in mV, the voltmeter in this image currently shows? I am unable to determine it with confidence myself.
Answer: 0 mV
